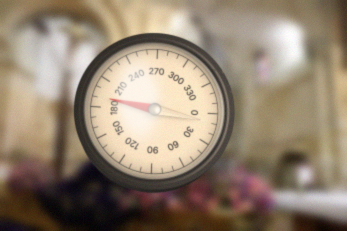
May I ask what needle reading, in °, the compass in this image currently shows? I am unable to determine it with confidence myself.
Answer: 190 °
